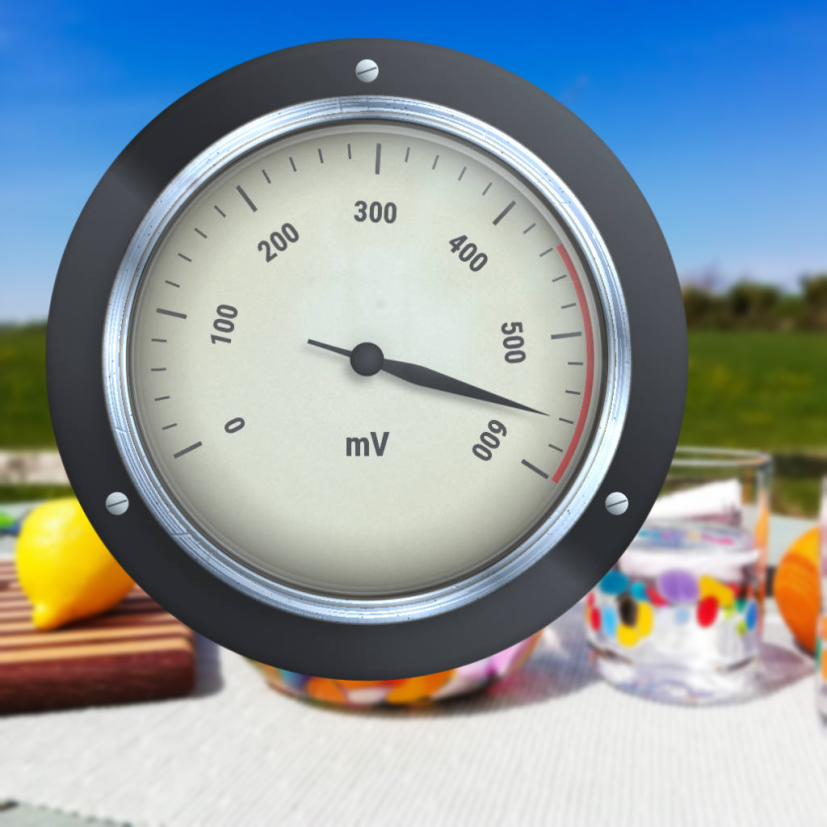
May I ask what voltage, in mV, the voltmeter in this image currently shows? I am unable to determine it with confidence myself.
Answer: 560 mV
